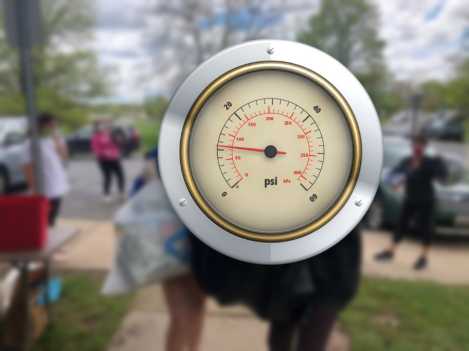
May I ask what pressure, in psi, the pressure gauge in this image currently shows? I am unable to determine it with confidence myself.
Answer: 11 psi
